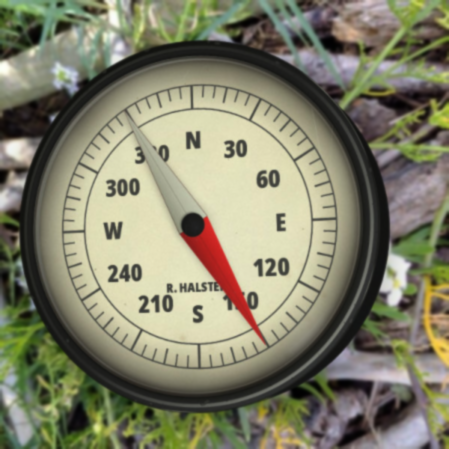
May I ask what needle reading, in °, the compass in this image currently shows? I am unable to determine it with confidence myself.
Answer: 150 °
